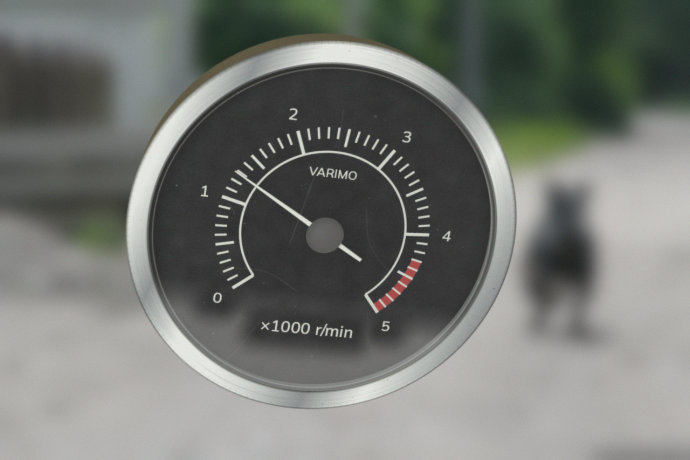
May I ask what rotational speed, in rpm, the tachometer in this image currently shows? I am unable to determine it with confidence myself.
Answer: 1300 rpm
